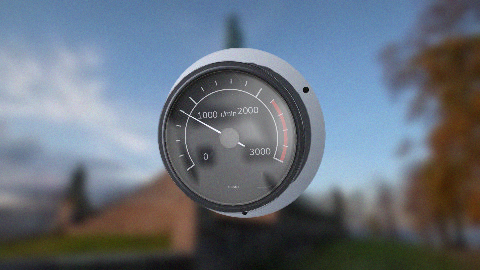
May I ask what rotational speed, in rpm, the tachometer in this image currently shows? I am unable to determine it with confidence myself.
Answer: 800 rpm
